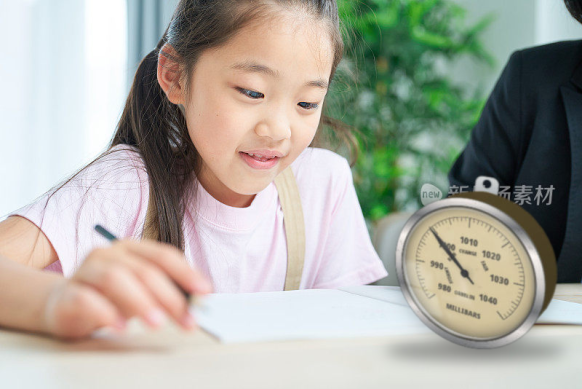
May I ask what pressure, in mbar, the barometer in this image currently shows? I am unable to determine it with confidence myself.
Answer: 1000 mbar
